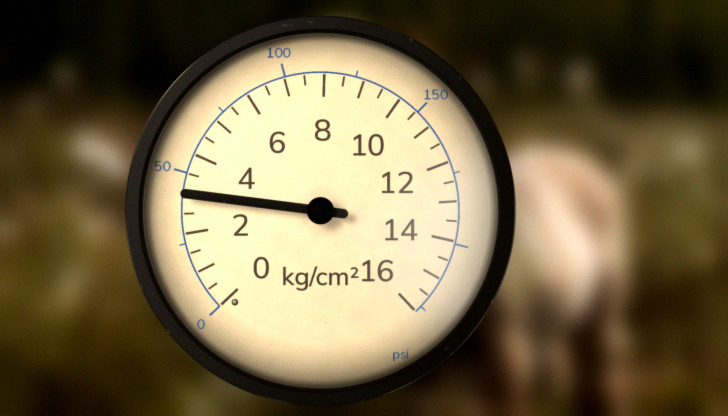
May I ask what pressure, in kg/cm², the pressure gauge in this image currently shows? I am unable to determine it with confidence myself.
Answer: 3 kg/cm²
